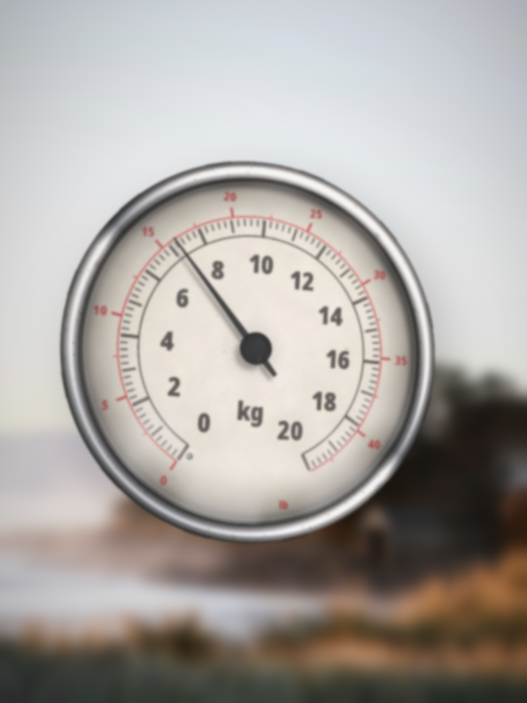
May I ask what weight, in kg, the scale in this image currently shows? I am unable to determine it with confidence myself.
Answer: 7.2 kg
